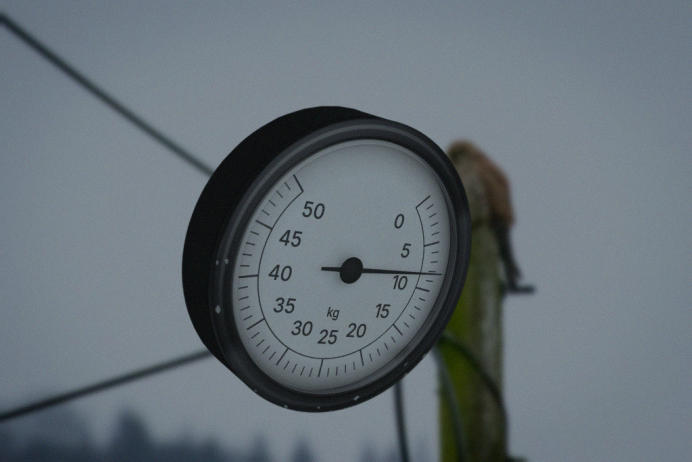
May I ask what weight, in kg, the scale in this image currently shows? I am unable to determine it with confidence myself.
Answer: 8 kg
